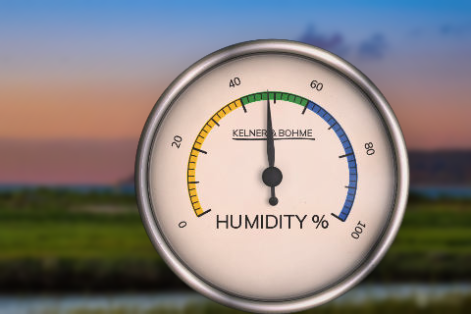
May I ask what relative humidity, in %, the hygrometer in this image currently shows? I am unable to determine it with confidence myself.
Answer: 48 %
